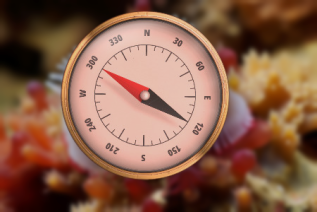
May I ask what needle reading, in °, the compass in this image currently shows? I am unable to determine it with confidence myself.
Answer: 300 °
